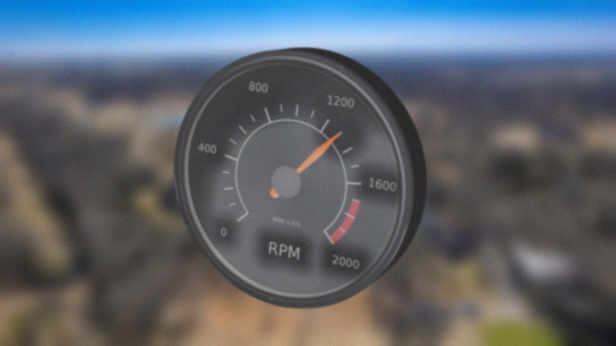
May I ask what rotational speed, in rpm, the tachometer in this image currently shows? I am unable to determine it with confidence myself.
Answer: 1300 rpm
